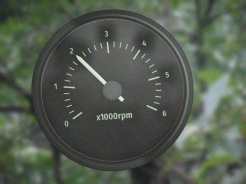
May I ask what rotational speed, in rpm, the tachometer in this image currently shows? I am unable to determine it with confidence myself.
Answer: 2000 rpm
